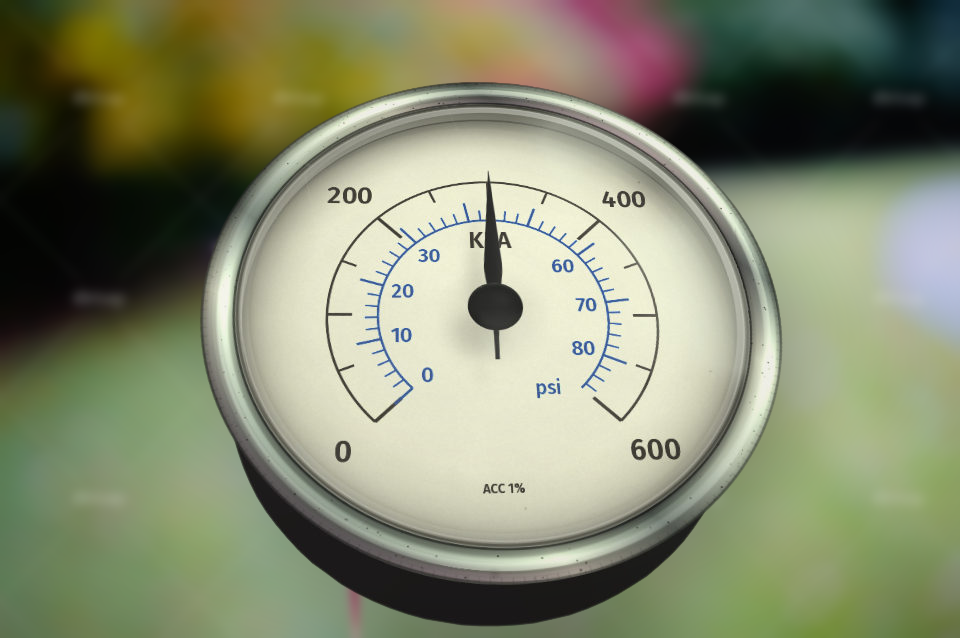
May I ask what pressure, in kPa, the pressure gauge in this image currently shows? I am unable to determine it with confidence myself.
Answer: 300 kPa
